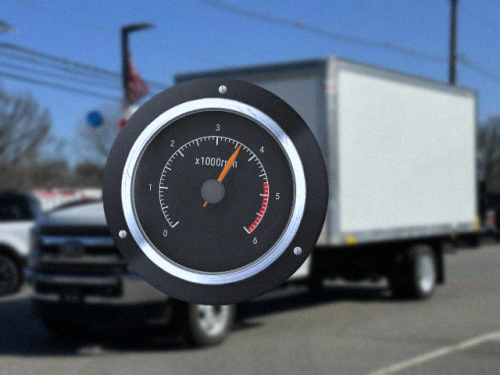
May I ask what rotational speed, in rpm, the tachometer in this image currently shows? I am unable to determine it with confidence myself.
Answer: 3600 rpm
